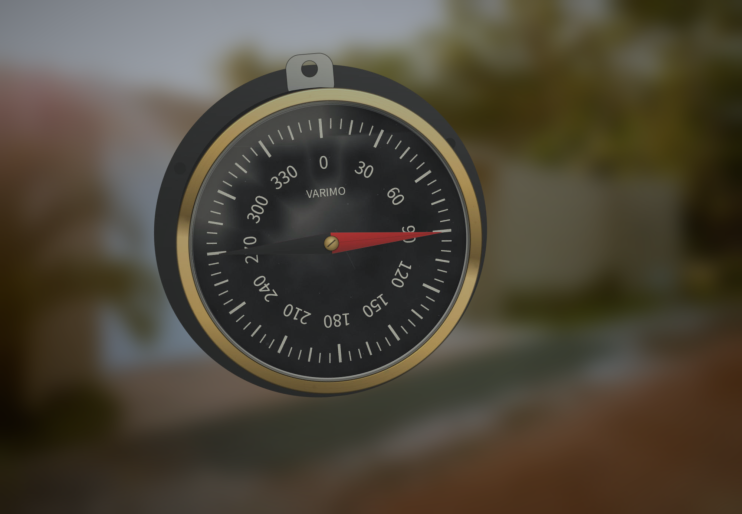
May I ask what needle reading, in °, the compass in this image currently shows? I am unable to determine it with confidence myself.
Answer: 90 °
